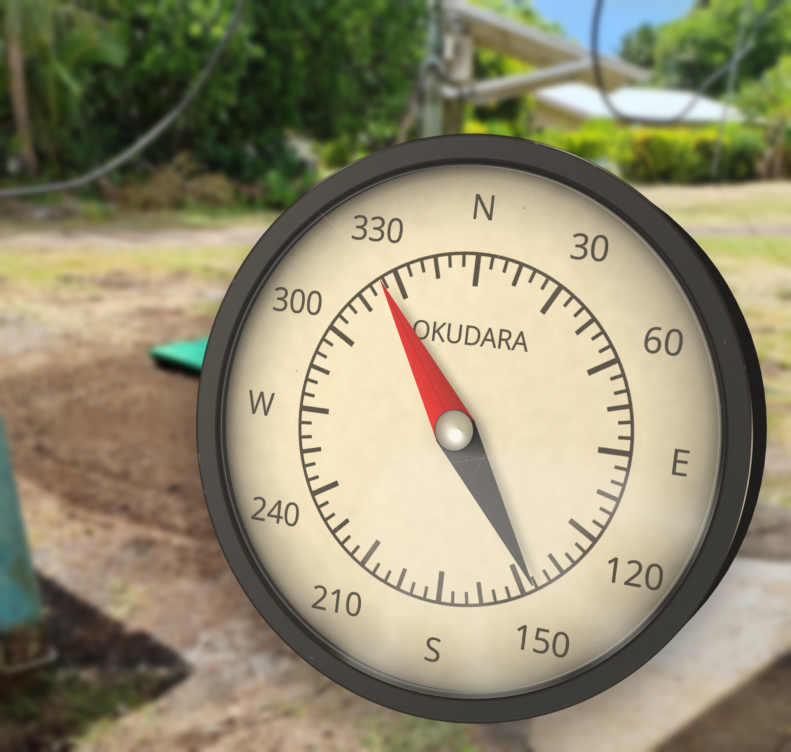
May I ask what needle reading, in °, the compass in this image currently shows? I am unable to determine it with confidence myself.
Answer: 325 °
